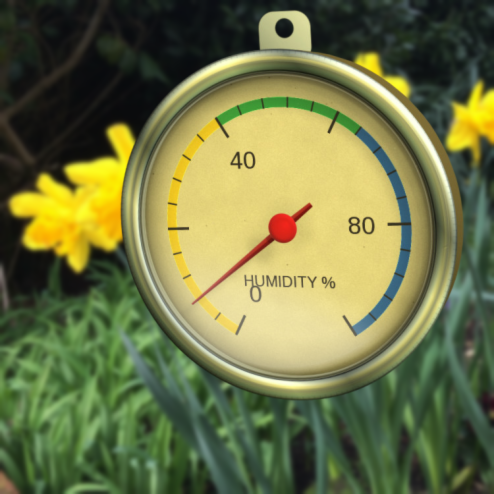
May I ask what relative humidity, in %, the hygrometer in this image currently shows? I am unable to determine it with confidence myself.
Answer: 8 %
